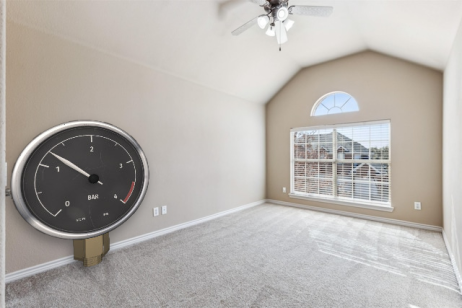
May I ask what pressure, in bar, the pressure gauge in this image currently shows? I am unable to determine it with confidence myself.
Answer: 1.25 bar
